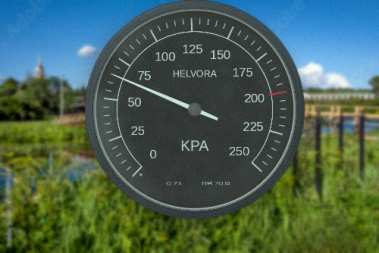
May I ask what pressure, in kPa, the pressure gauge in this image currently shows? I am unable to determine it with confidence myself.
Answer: 65 kPa
